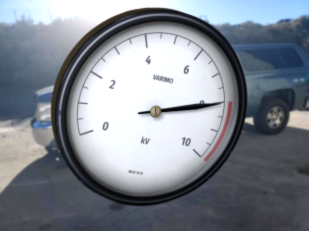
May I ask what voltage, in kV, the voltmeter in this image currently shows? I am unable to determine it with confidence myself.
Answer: 8 kV
